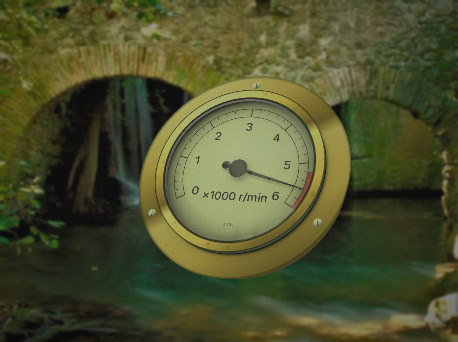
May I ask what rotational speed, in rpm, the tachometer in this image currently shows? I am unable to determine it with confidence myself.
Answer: 5600 rpm
